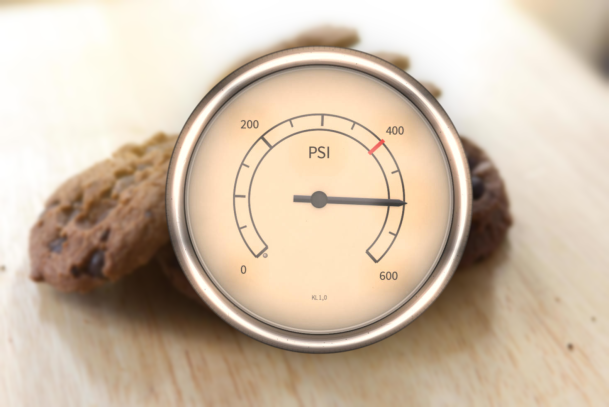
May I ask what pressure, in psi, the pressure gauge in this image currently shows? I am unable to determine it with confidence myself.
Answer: 500 psi
